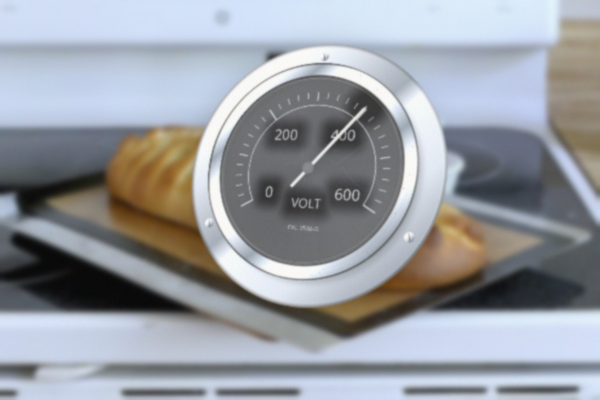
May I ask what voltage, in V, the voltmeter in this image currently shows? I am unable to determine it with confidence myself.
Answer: 400 V
